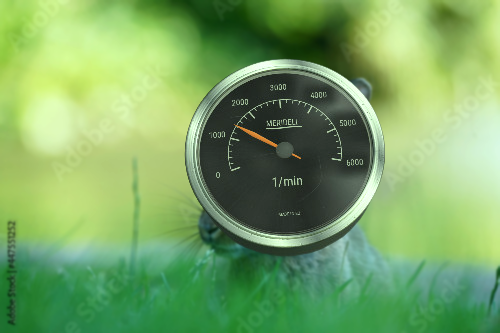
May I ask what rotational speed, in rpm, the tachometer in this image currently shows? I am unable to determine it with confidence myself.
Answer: 1400 rpm
